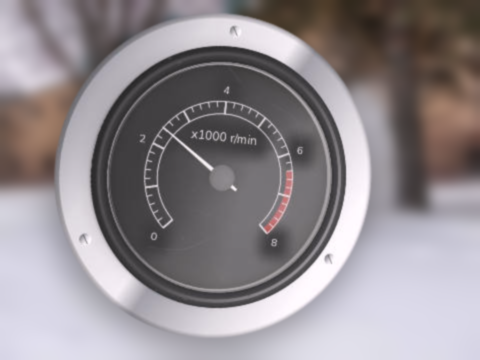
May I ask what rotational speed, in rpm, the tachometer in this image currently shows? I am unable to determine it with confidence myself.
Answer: 2400 rpm
